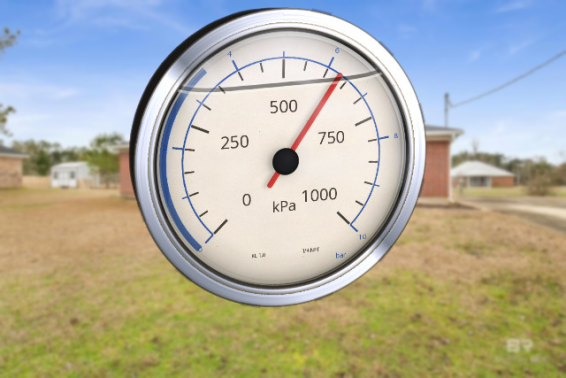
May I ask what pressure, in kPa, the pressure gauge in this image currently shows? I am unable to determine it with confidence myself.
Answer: 625 kPa
